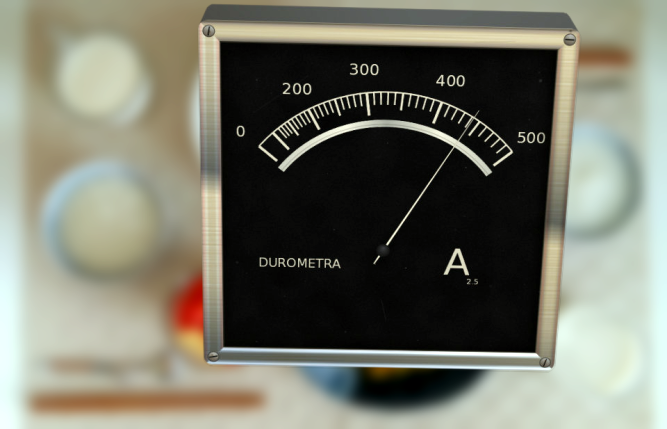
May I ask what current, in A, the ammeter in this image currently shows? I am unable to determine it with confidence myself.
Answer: 440 A
